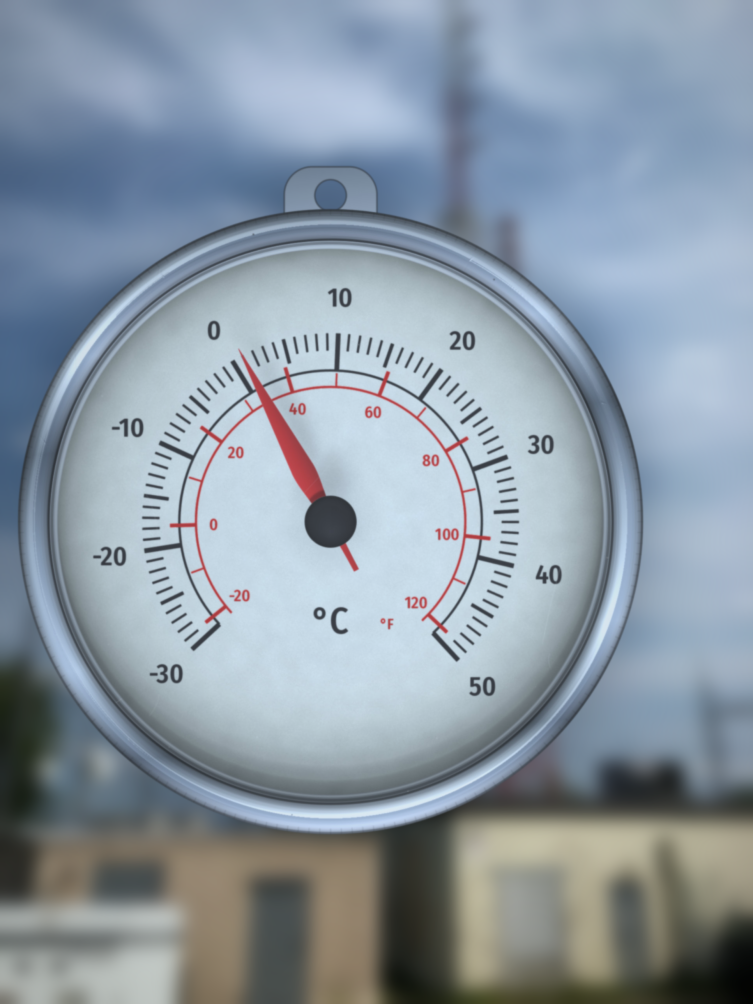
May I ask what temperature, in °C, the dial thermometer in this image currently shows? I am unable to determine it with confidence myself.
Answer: 1 °C
